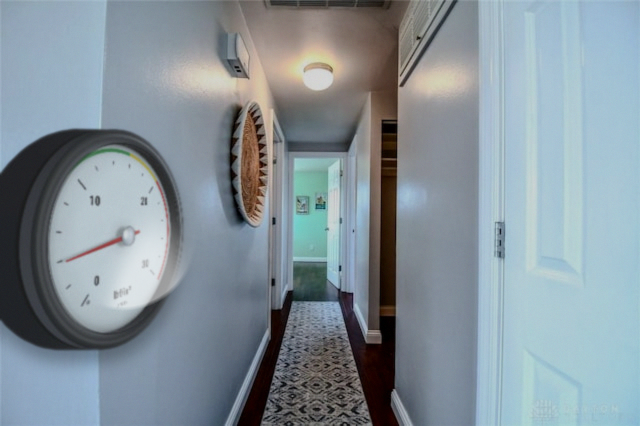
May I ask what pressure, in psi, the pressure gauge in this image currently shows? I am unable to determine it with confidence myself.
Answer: 4 psi
